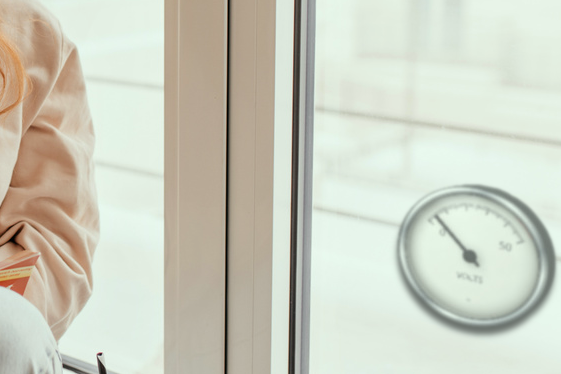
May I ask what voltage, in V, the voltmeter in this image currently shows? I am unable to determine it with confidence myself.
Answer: 5 V
